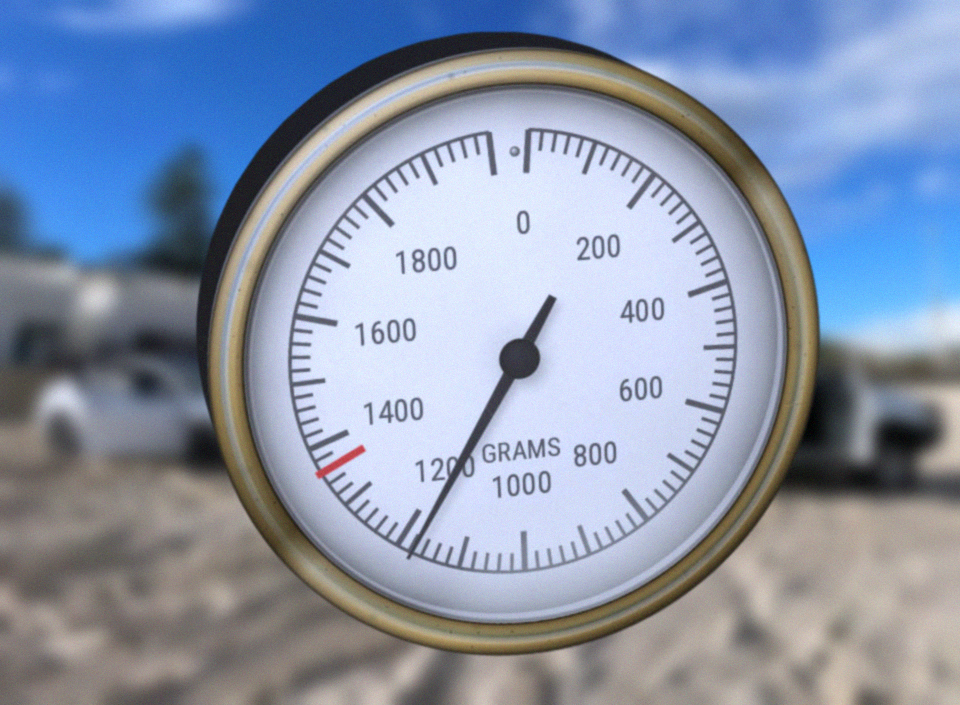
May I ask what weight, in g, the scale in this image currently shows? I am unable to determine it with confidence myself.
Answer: 1180 g
